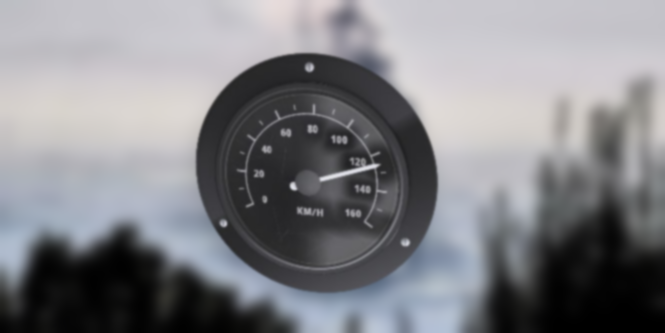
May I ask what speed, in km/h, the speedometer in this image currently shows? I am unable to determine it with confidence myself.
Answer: 125 km/h
